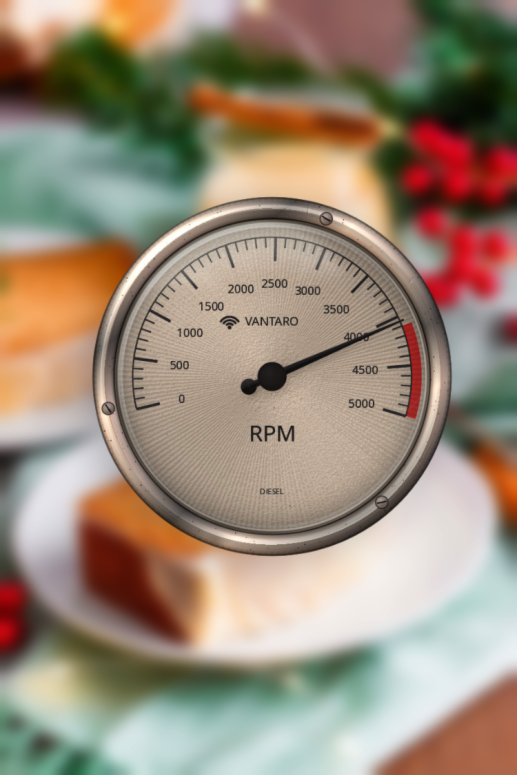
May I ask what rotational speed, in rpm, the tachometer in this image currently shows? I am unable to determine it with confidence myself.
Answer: 4050 rpm
